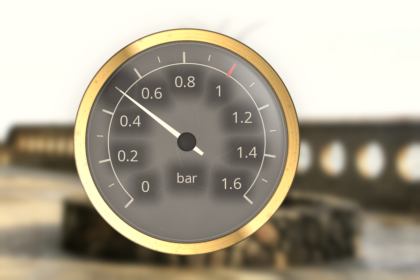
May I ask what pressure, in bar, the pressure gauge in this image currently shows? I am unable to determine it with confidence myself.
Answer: 0.5 bar
